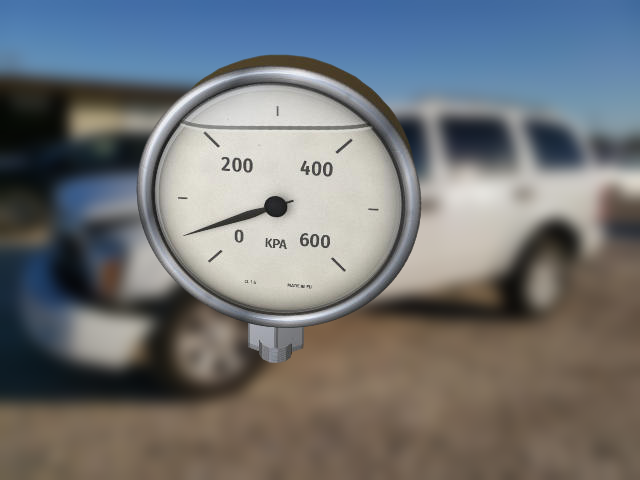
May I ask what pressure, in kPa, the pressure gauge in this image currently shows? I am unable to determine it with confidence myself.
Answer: 50 kPa
